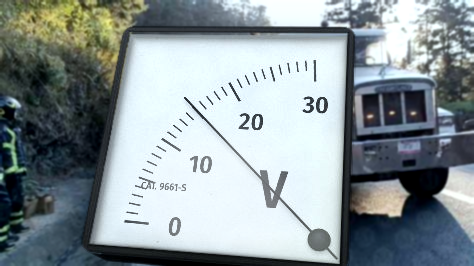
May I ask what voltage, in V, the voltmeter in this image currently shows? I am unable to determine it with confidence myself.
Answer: 15 V
